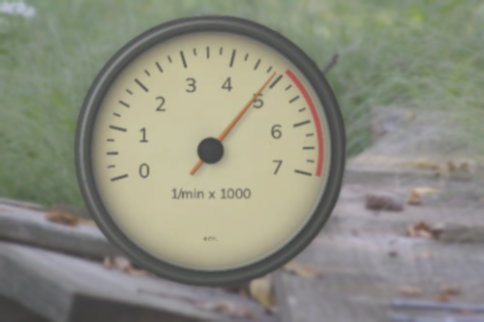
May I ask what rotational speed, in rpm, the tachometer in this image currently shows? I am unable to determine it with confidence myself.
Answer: 4875 rpm
